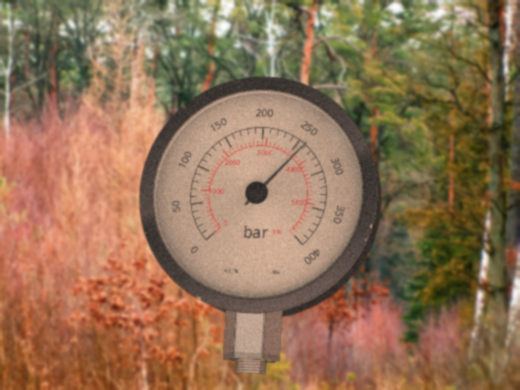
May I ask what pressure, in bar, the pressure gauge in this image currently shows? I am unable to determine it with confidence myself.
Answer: 260 bar
